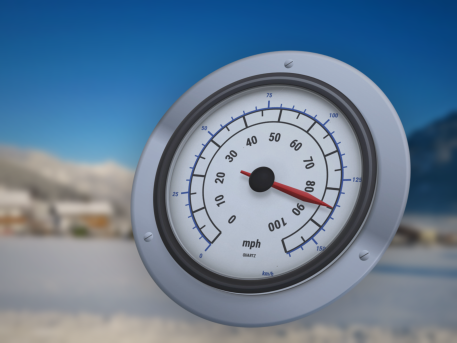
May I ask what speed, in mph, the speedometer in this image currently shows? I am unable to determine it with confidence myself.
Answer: 85 mph
